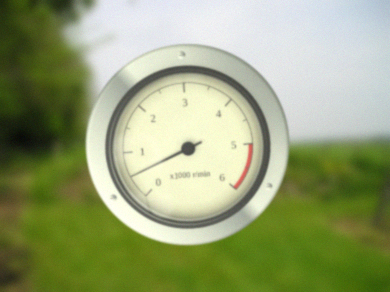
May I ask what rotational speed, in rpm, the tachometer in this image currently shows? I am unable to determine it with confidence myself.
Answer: 500 rpm
